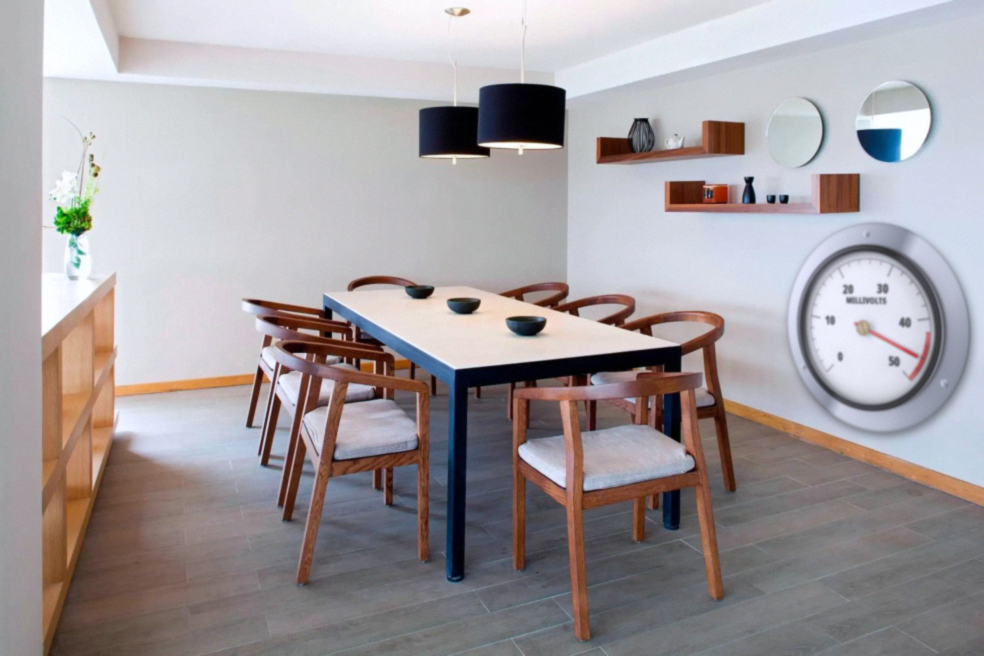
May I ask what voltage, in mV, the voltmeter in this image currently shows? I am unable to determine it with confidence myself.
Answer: 46 mV
